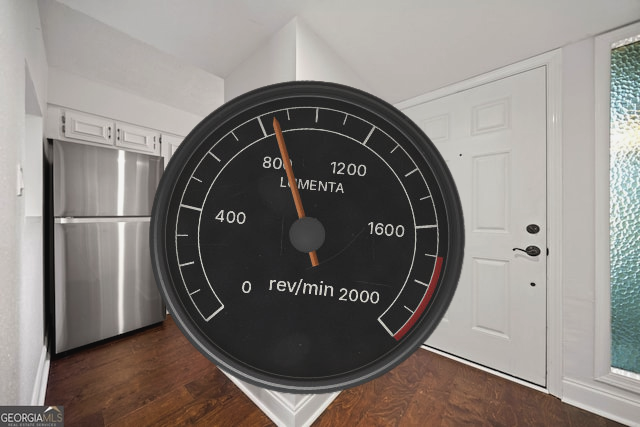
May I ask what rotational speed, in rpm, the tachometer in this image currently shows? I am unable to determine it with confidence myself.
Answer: 850 rpm
